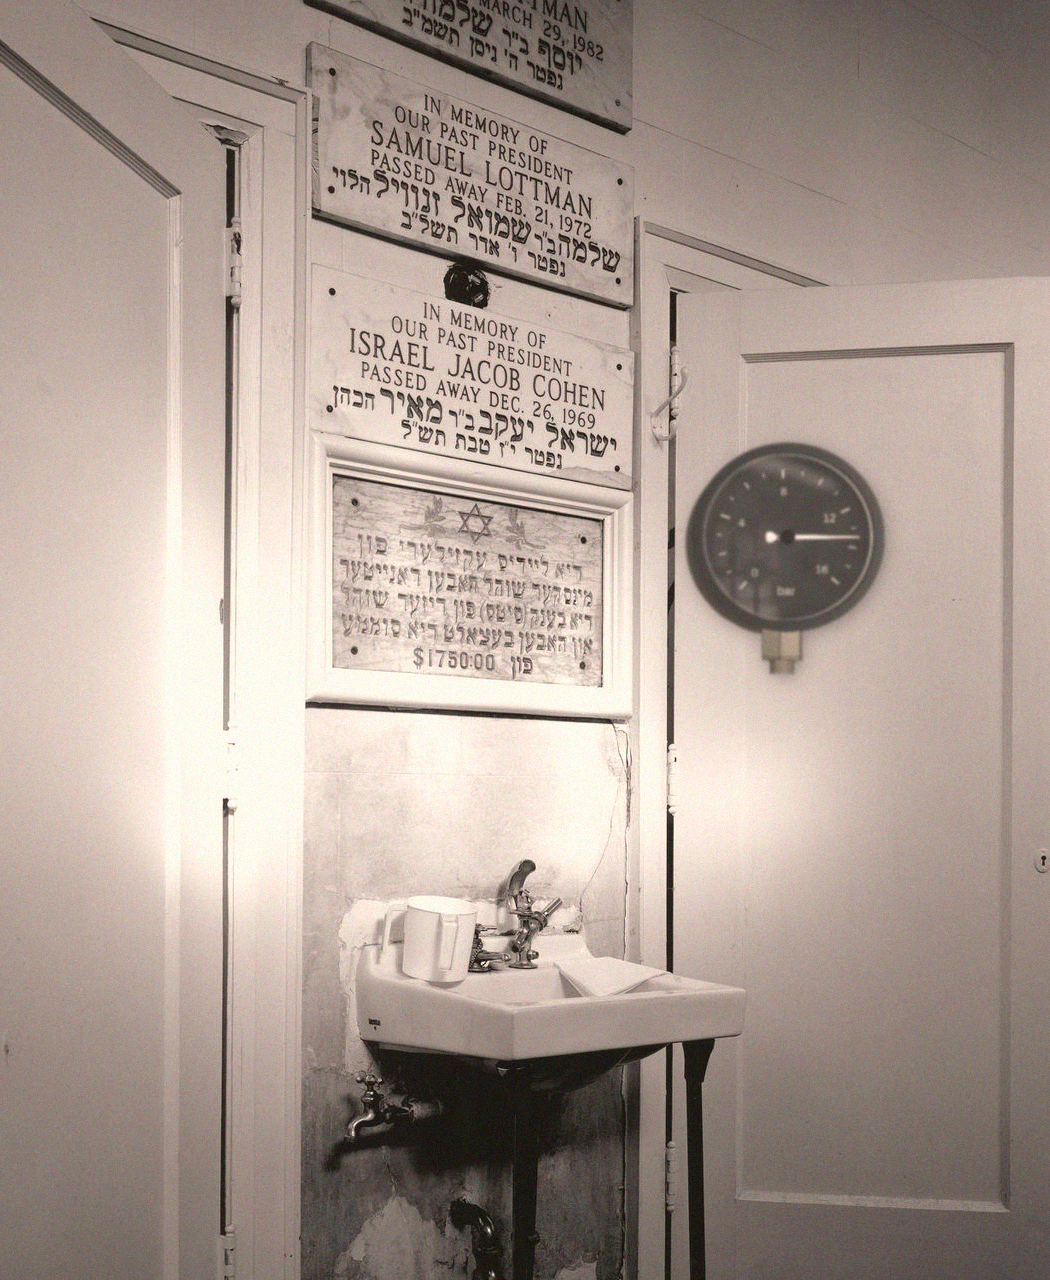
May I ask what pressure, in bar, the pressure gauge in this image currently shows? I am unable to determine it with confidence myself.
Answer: 13.5 bar
